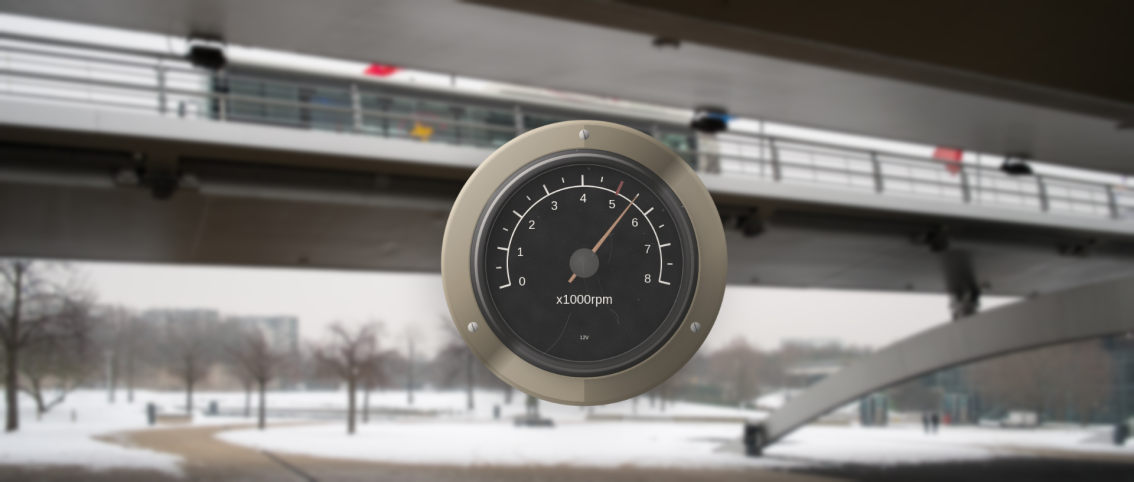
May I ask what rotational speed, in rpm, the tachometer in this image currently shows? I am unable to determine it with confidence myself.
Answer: 5500 rpm
